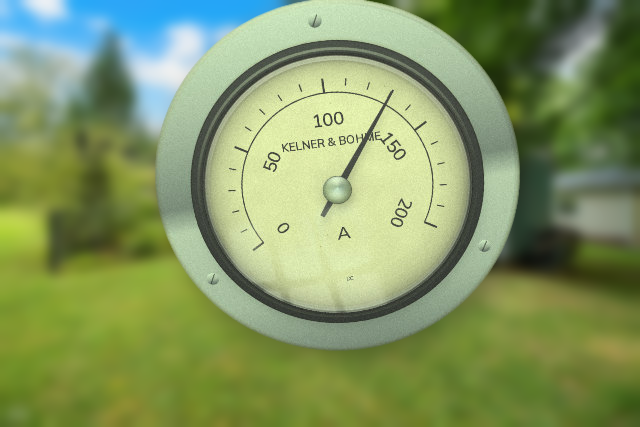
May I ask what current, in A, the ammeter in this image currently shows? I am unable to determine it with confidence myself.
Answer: 130 A
